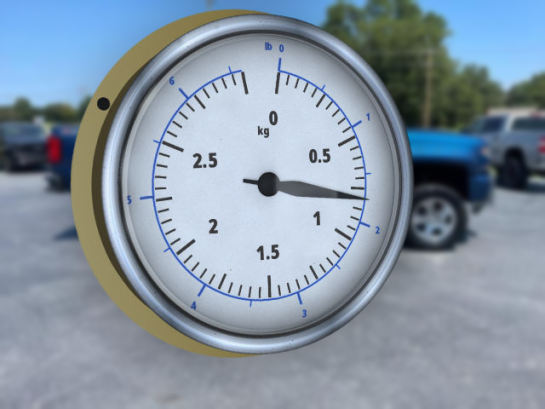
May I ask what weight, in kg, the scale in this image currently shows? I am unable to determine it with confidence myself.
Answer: 0.8 kg
